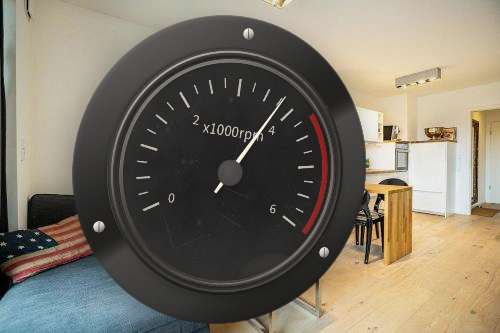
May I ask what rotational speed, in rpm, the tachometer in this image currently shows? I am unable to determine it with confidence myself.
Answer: 3750 rpm
